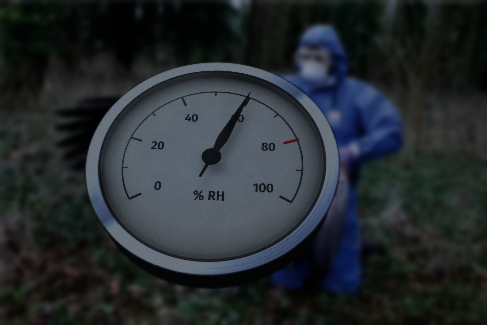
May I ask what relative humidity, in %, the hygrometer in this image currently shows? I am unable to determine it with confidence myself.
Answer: 60 %
